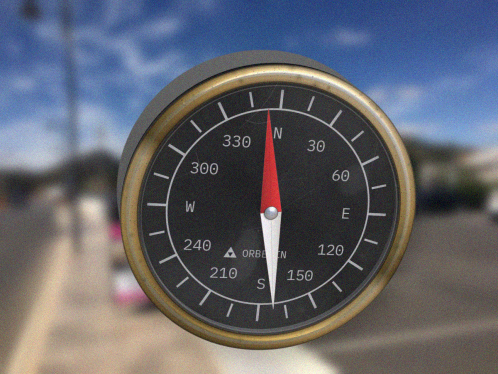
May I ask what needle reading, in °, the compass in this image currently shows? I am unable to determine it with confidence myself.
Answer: 352.5 °
